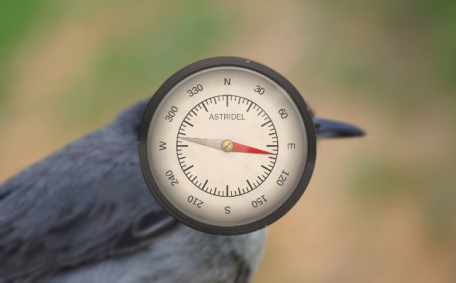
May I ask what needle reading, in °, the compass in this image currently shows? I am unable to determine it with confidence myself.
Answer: 100 °
